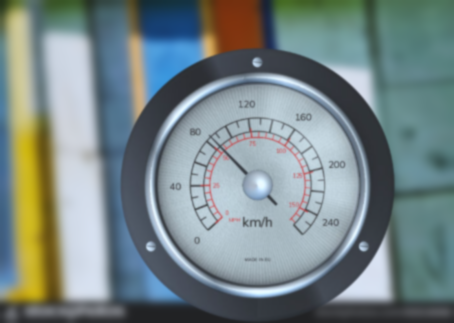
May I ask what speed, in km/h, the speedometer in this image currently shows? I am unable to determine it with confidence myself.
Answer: 85 km/h
